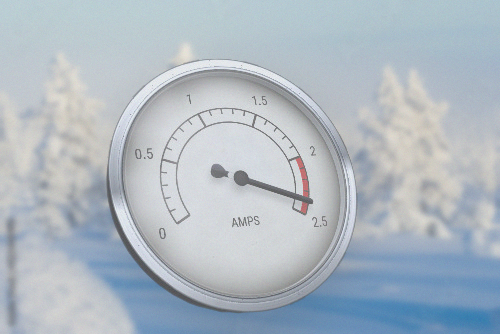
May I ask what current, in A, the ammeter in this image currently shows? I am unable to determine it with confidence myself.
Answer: 2.4 A
